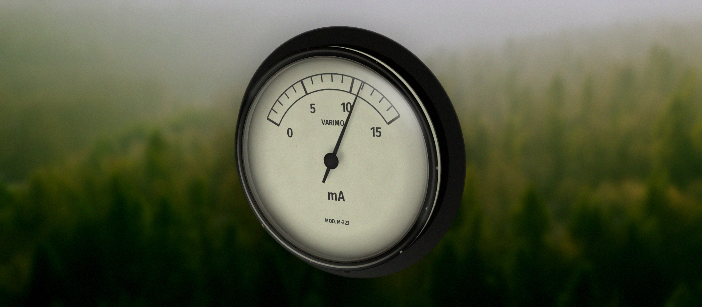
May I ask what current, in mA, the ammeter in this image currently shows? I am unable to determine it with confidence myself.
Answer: 11 mA
